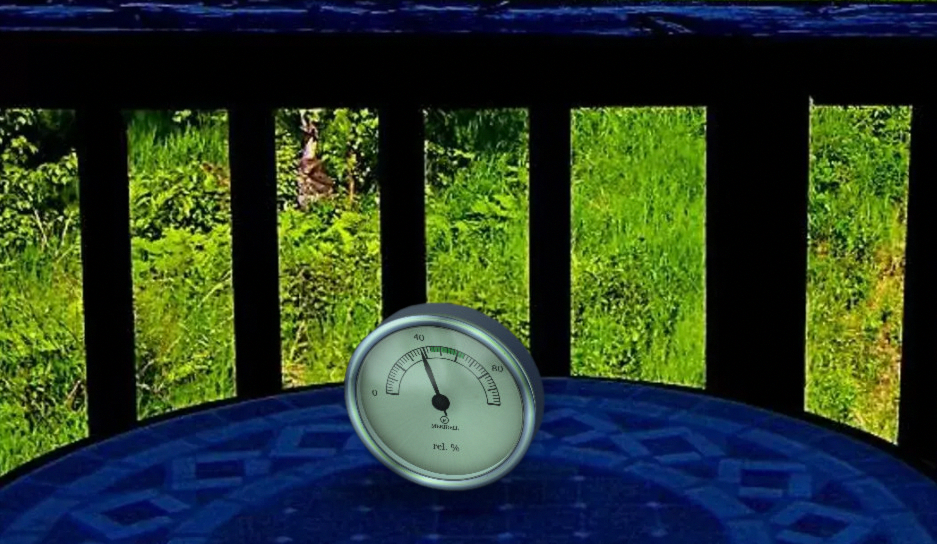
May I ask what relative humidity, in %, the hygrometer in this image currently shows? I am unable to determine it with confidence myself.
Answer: 40 %
